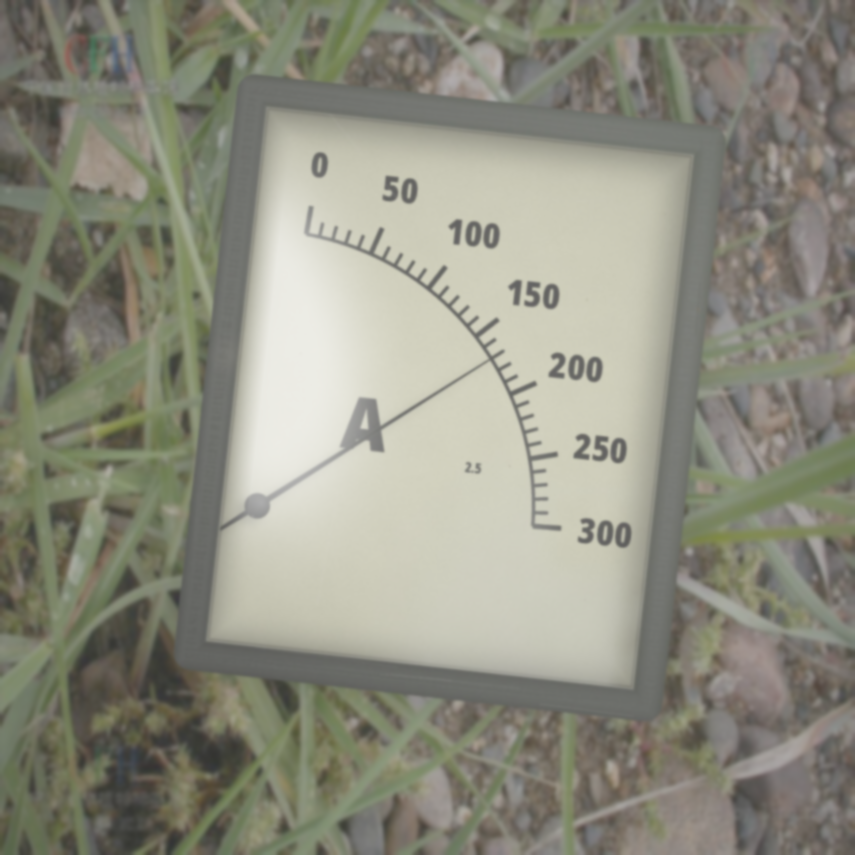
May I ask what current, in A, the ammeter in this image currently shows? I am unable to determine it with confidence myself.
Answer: 170 A
